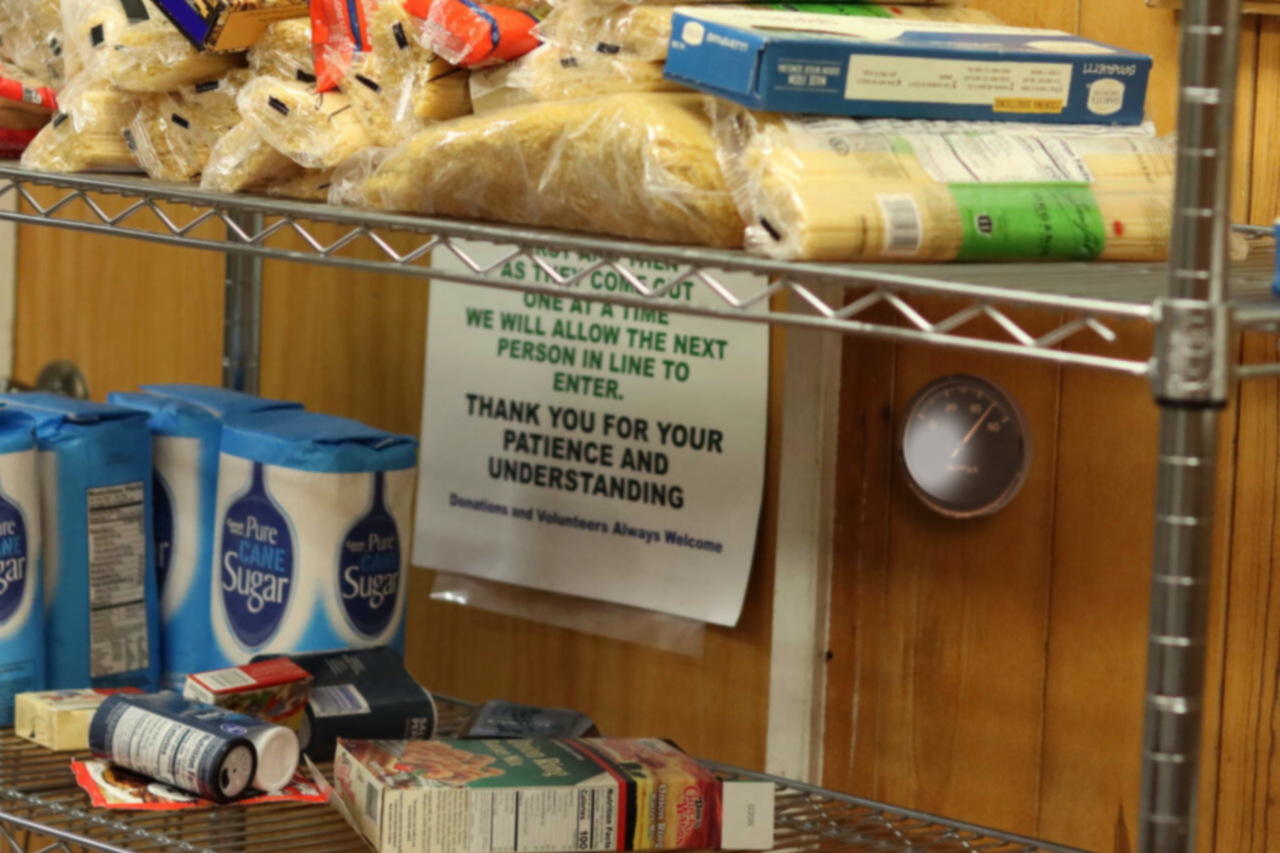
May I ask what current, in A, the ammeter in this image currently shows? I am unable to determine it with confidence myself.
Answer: 50 A
